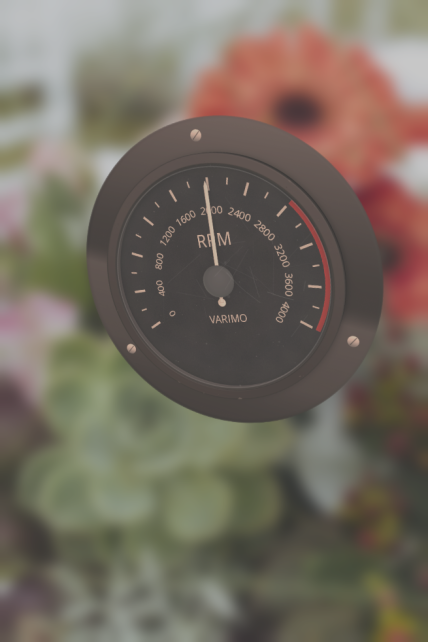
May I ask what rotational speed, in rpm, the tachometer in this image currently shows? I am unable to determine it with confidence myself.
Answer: 2000 rpm
